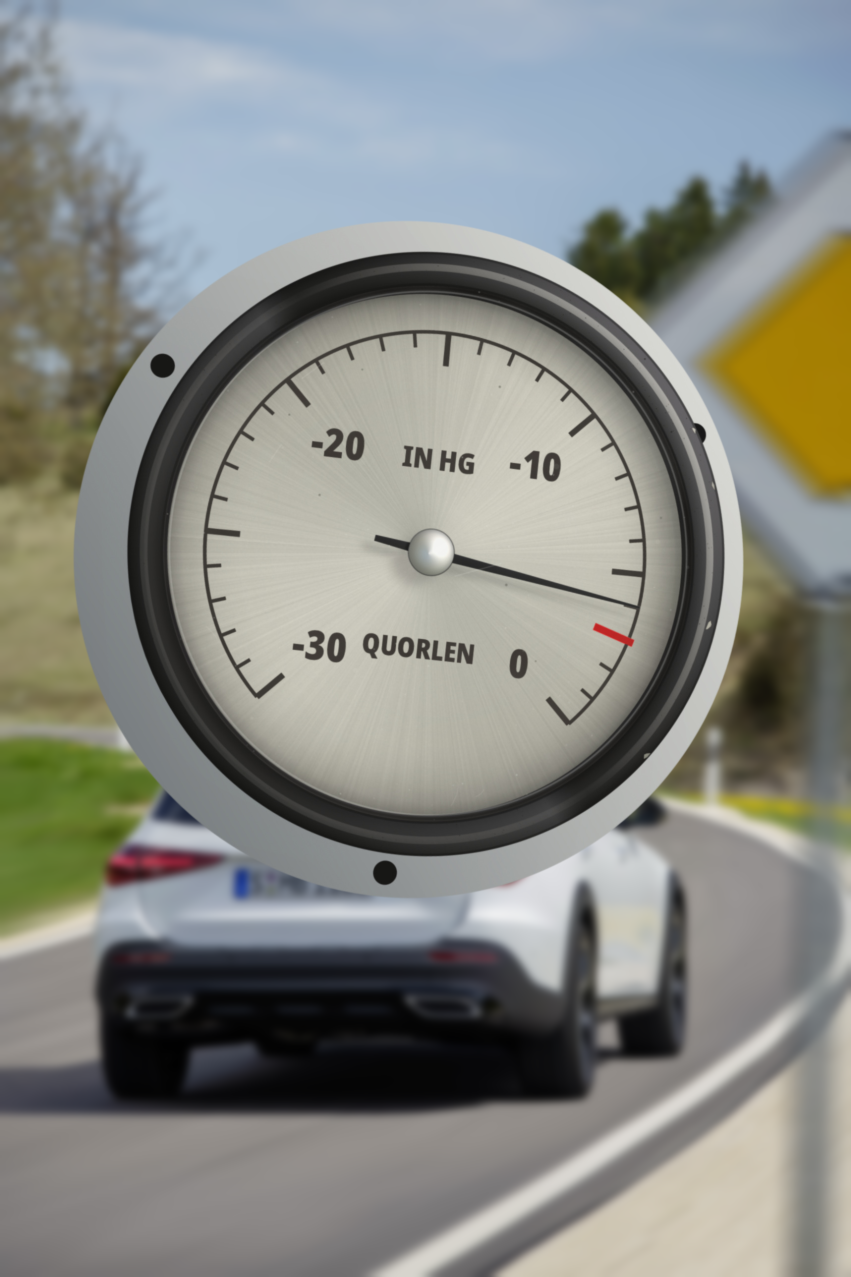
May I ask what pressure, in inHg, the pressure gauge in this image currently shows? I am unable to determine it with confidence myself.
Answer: -4 inHg
